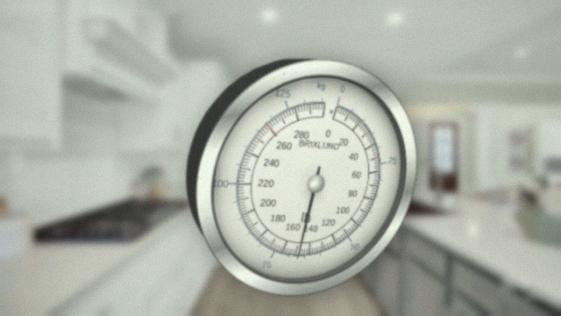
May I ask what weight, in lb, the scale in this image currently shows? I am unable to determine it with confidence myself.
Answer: 150 lb
